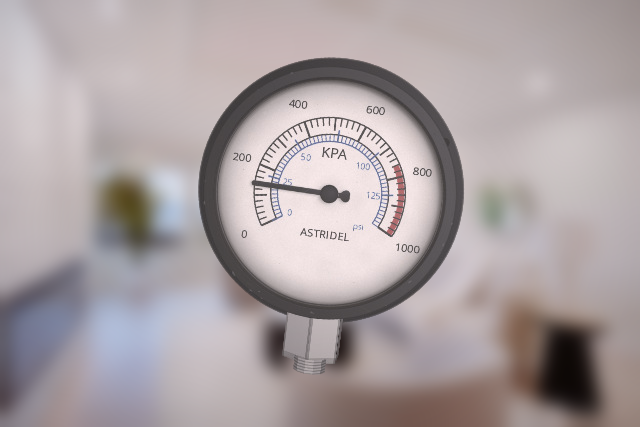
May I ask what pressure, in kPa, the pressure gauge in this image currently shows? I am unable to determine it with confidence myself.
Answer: 140 kPa
